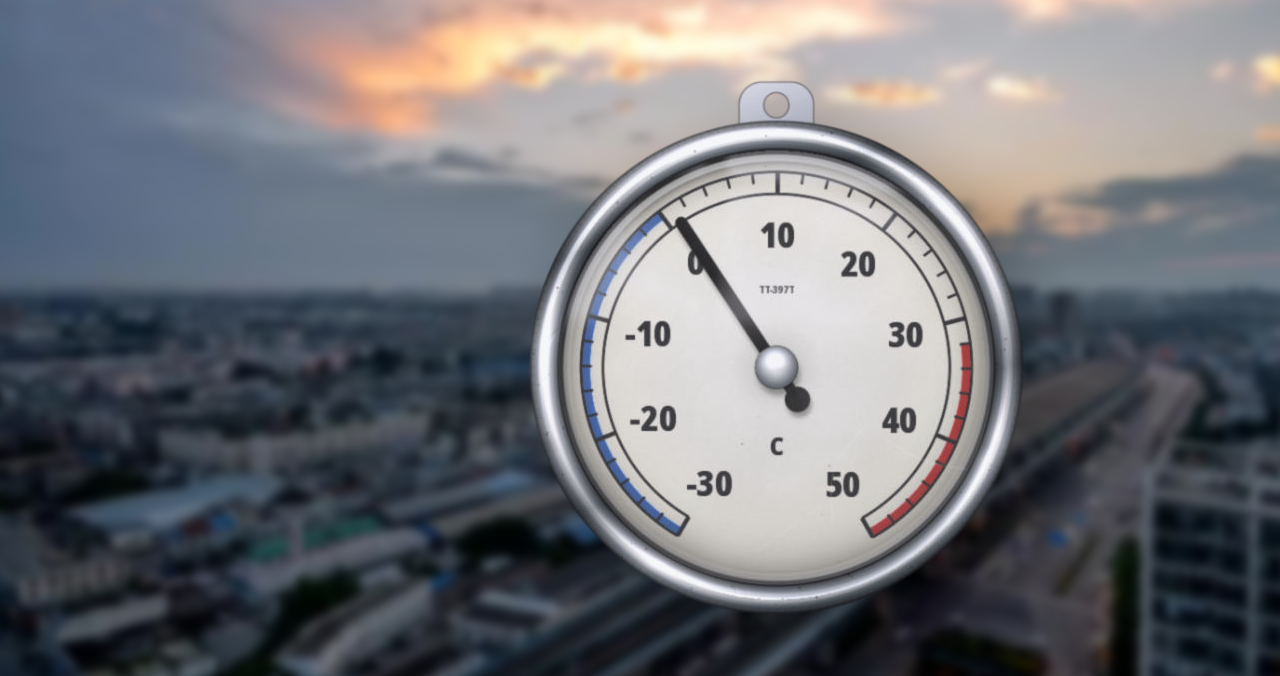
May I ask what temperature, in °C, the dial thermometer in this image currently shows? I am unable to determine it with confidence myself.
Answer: 1 °C
